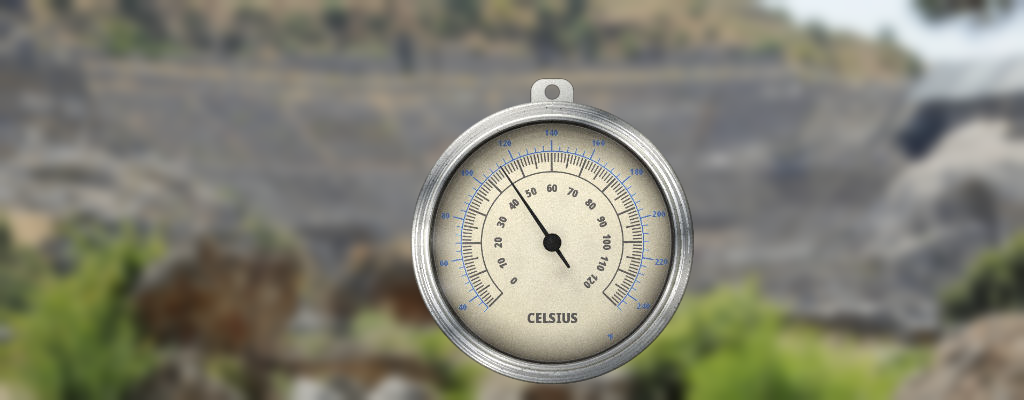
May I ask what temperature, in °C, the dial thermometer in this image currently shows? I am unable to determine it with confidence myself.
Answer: 45 °C
